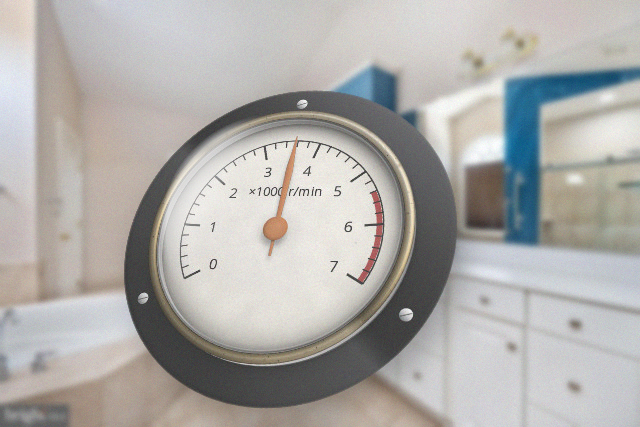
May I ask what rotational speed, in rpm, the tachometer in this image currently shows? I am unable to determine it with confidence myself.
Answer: 3600 rpm
